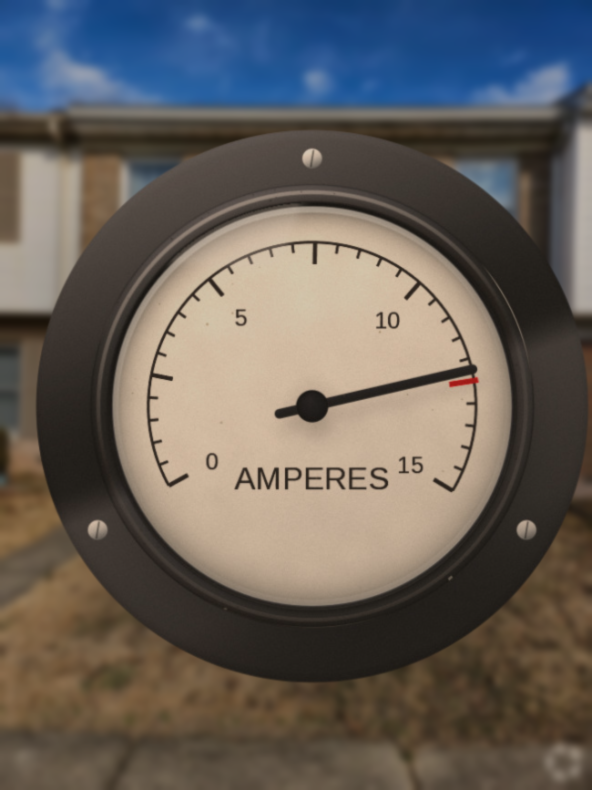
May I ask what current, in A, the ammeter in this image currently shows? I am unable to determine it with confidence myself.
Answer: 12.25 A
